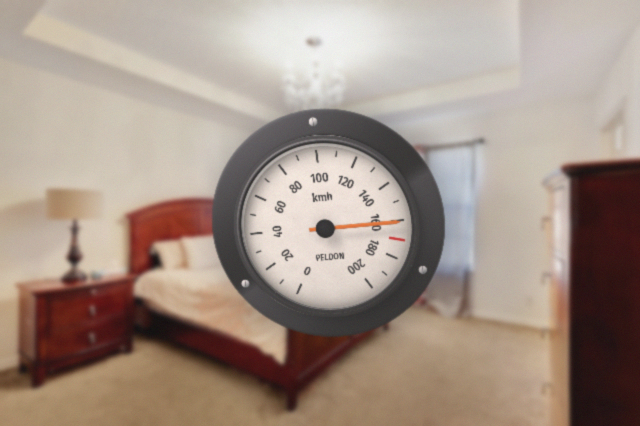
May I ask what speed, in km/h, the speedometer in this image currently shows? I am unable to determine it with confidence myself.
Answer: 160 km/h
